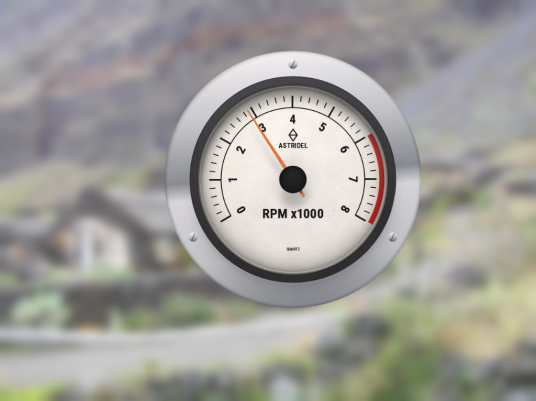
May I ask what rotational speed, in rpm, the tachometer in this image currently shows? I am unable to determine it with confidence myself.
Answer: 2900 rpm
